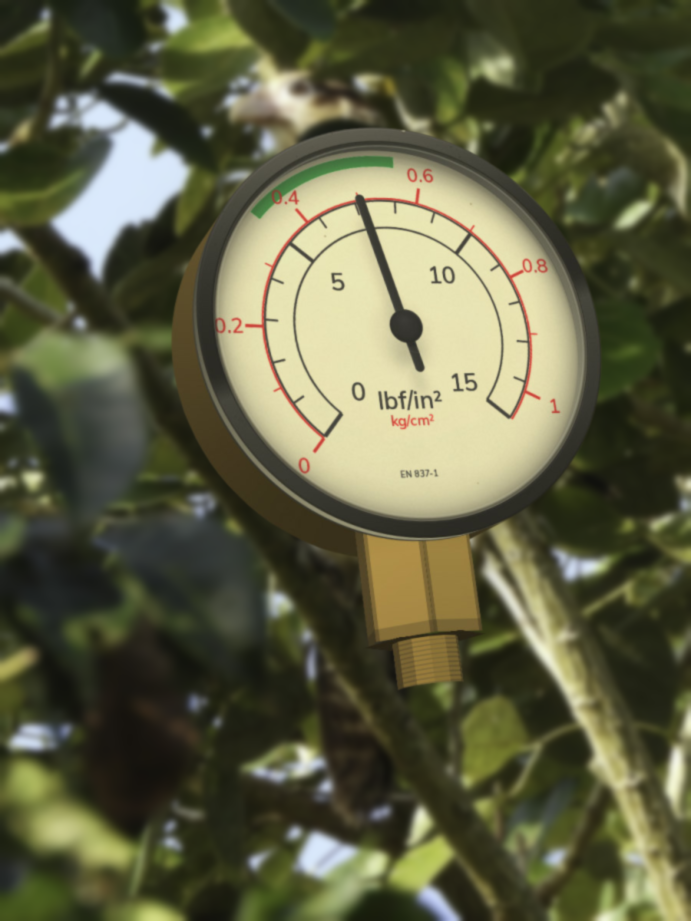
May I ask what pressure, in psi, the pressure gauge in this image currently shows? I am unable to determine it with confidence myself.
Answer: 7 psi
